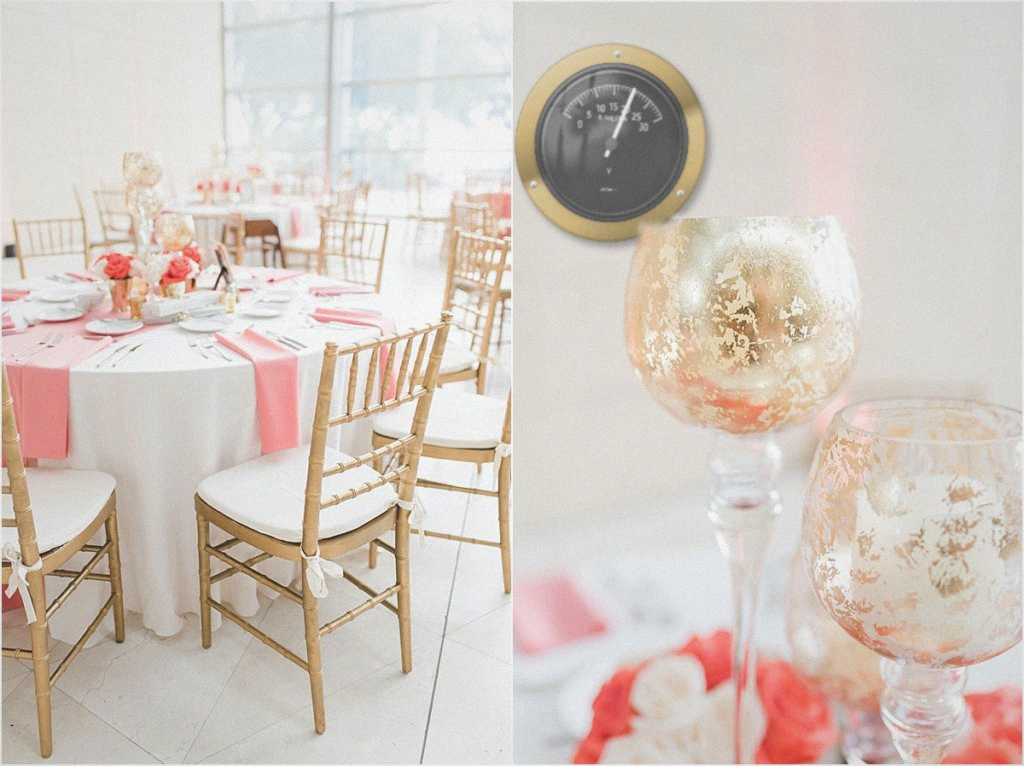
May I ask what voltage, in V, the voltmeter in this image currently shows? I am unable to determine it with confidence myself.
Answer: 20 V
